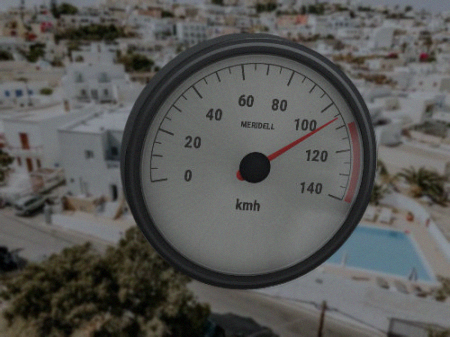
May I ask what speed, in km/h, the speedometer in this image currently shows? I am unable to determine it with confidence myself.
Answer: 105 km/h
